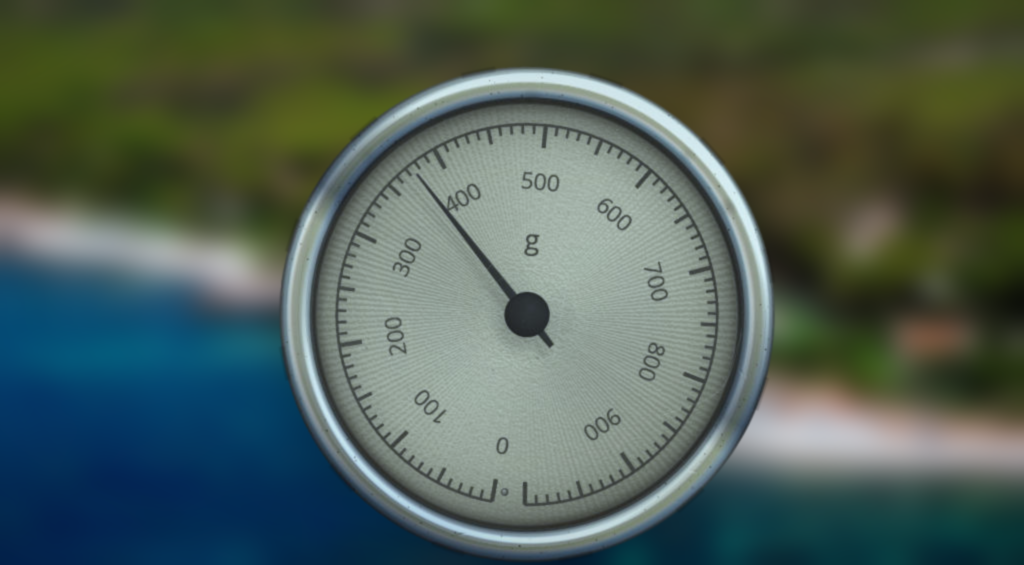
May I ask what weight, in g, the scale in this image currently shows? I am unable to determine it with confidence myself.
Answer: 375 g
